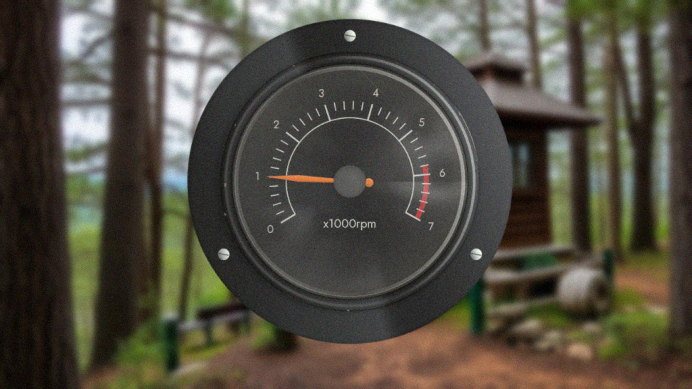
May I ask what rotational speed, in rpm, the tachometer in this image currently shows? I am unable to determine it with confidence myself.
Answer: 1000 rpm
